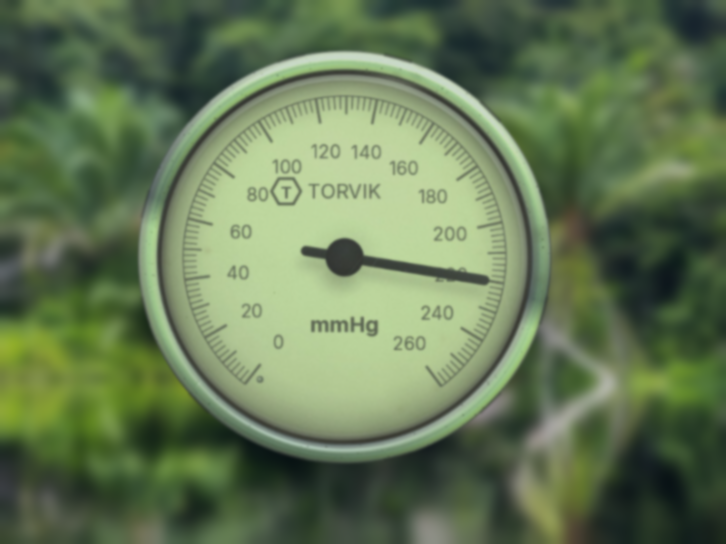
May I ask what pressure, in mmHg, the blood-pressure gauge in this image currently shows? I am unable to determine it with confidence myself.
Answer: 220 mmHg
